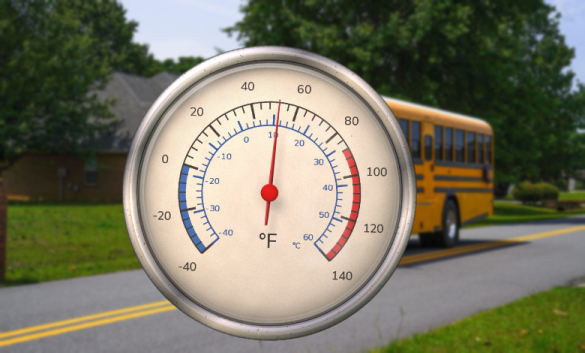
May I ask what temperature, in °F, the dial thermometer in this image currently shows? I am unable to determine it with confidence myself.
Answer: 52 °F
